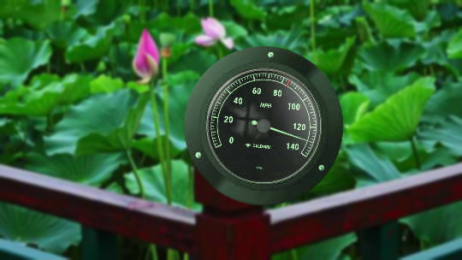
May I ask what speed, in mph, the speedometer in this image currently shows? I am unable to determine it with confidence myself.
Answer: 130 mph
